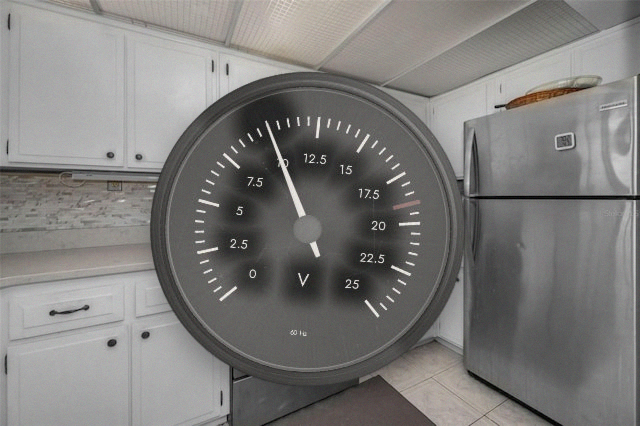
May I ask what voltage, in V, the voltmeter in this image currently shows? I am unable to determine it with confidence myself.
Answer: 10 V
